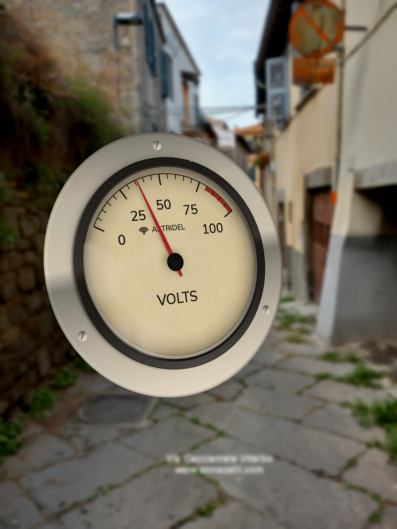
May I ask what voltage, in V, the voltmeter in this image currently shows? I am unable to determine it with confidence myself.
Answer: 35 V
